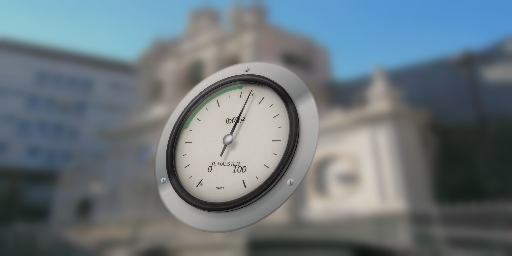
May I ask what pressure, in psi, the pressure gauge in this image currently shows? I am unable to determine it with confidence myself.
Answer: 55 psi
